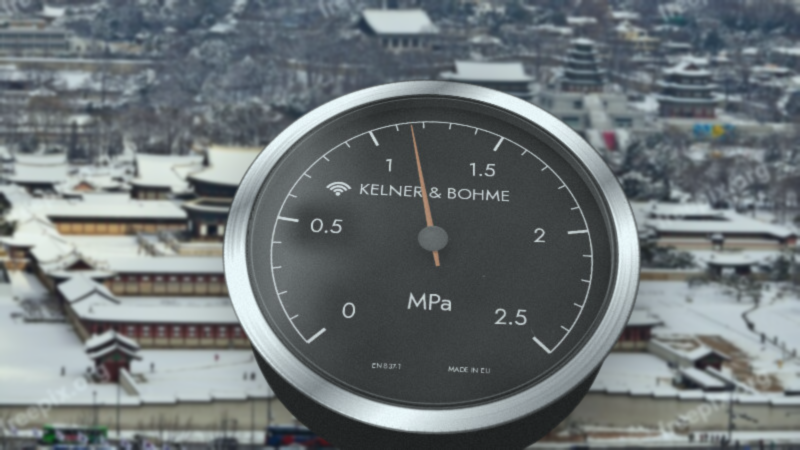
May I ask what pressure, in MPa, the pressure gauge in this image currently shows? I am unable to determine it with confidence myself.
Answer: 1.15 MPa
